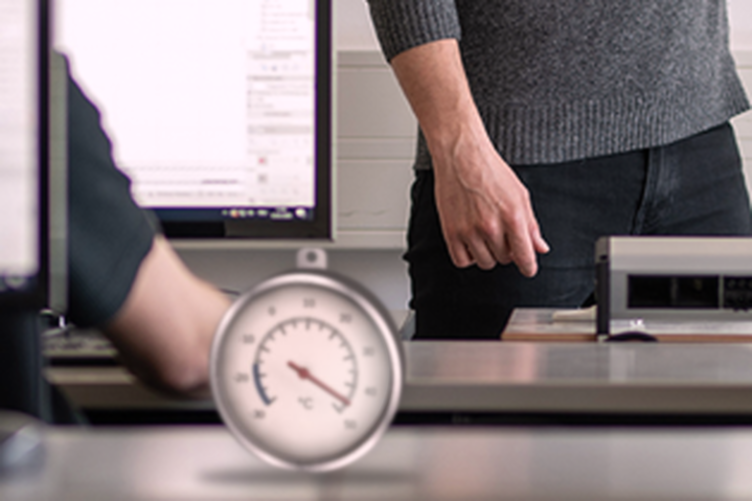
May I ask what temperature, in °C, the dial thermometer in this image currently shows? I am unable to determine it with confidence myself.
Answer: 45 °C
